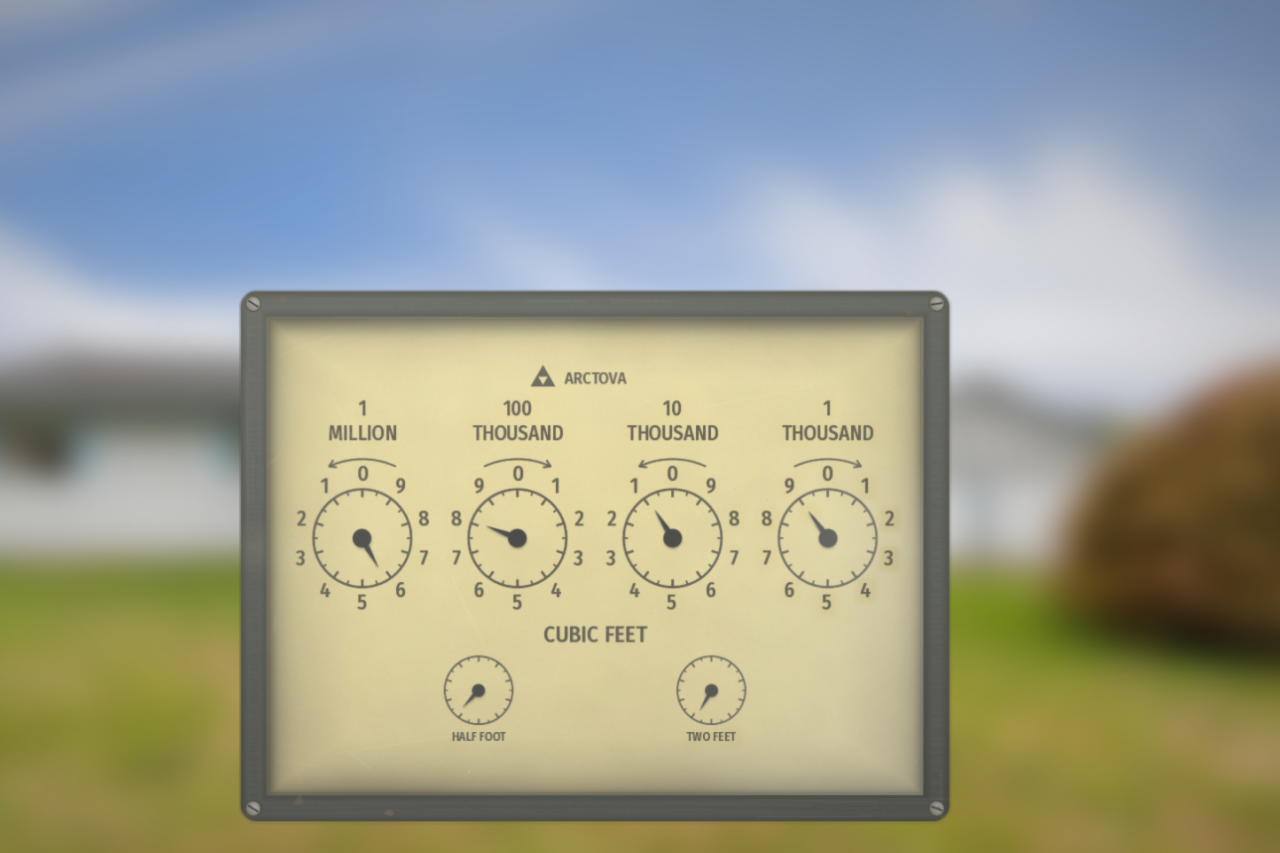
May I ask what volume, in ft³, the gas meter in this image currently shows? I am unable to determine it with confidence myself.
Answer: 580900 ft³
